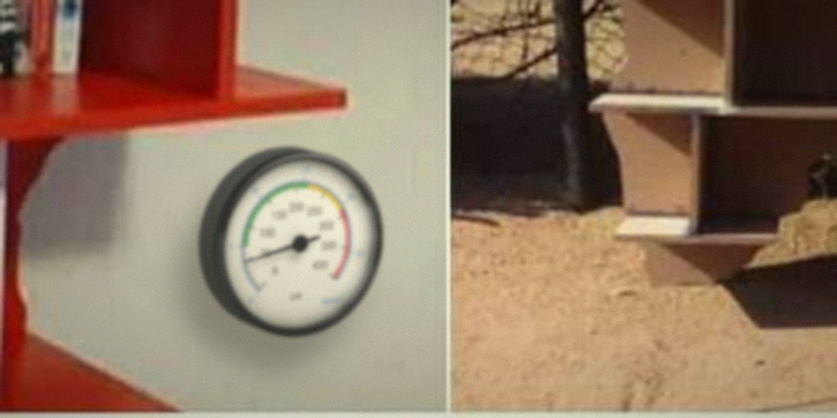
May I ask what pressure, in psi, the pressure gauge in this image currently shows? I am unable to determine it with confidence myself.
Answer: 50 psi
